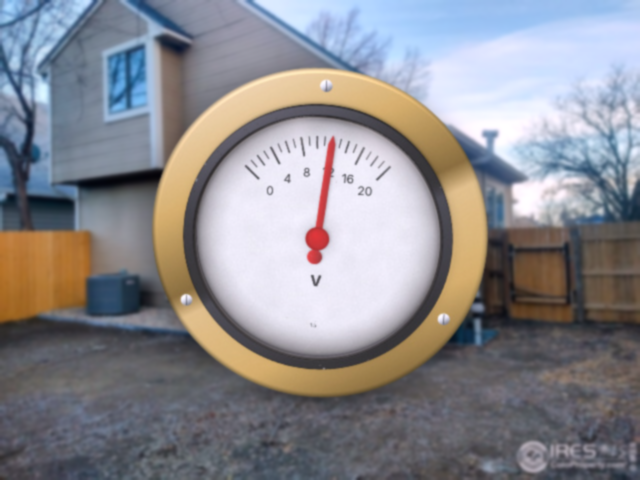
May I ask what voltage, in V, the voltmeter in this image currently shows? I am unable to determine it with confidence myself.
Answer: 12 V
